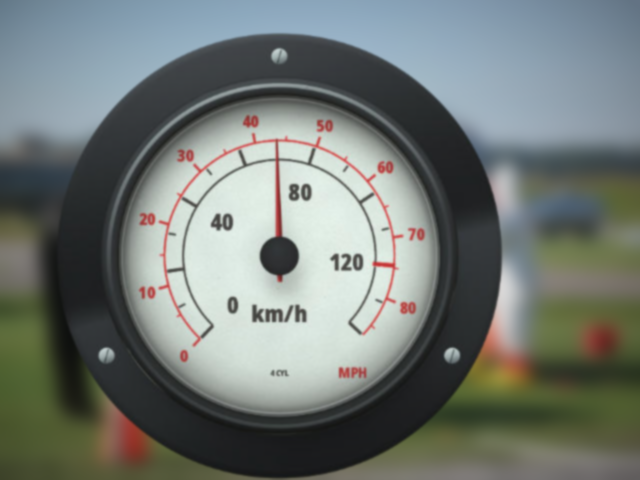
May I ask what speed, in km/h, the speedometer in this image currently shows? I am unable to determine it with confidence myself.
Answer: 70 km/h
